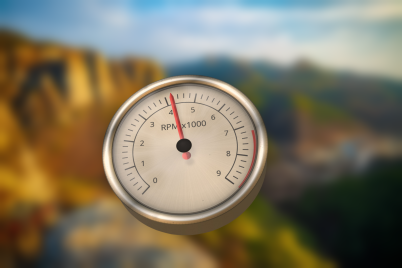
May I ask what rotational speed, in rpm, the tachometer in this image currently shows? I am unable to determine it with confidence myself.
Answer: 4200 rpm
